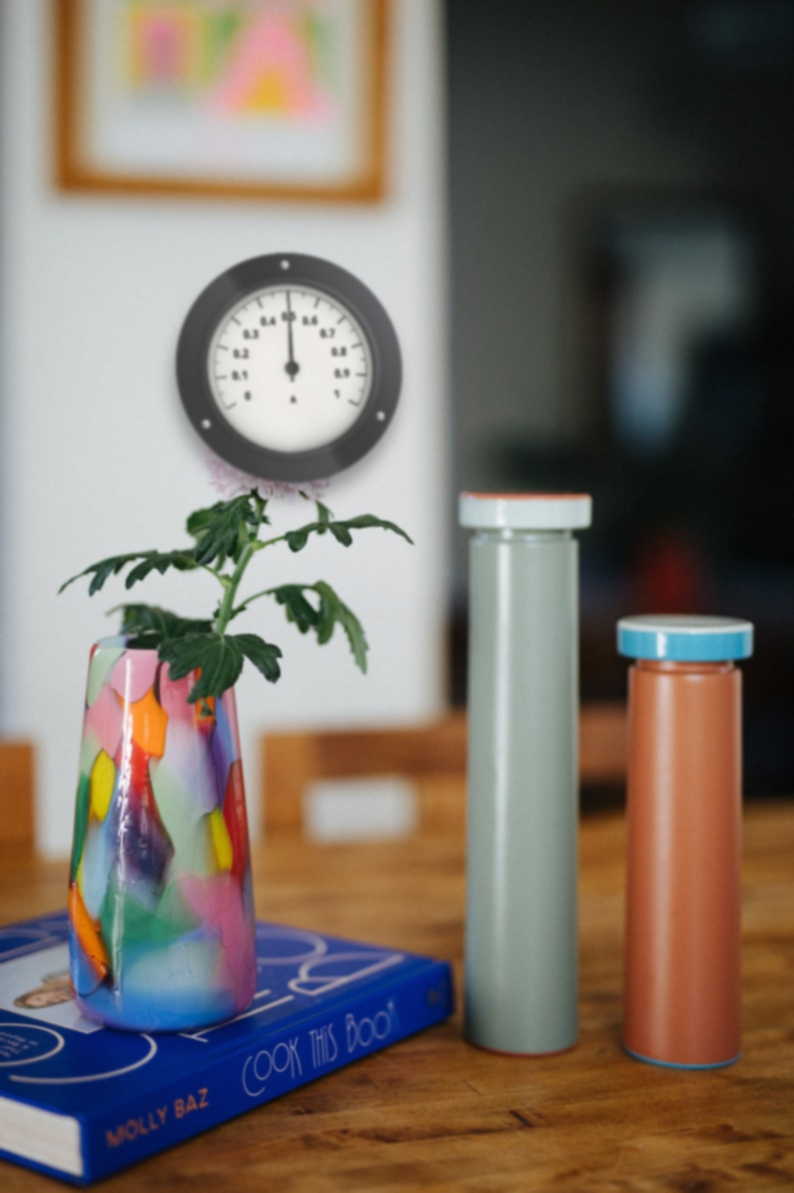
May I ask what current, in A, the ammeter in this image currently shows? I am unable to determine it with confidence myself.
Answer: 0.5 A
